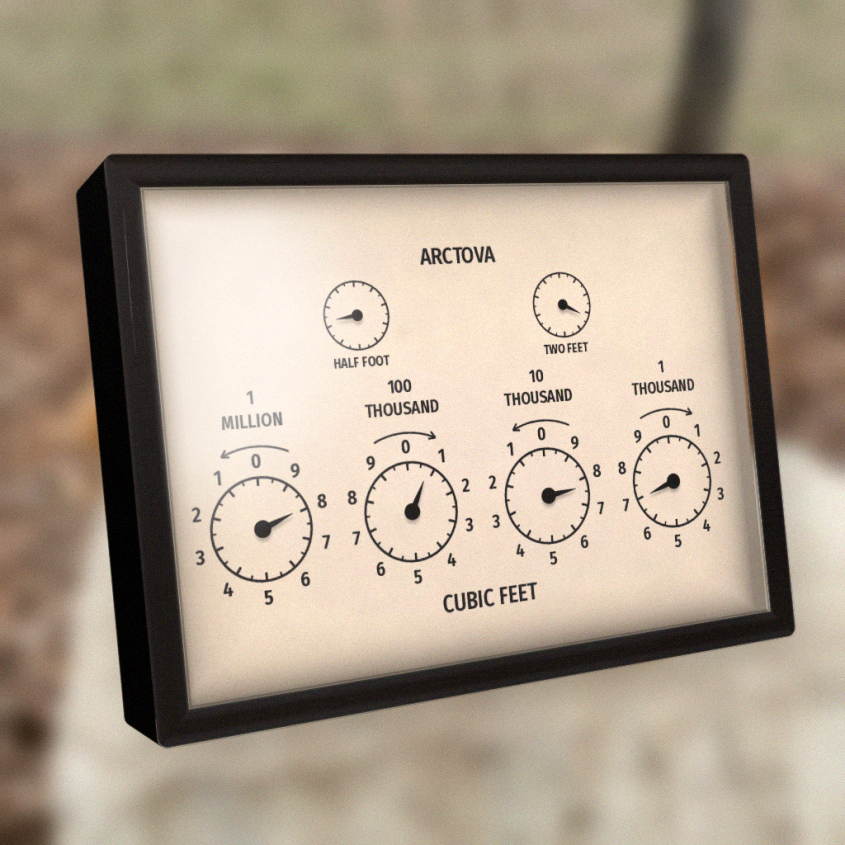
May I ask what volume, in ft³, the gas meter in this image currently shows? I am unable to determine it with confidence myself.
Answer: 807700 ft³
